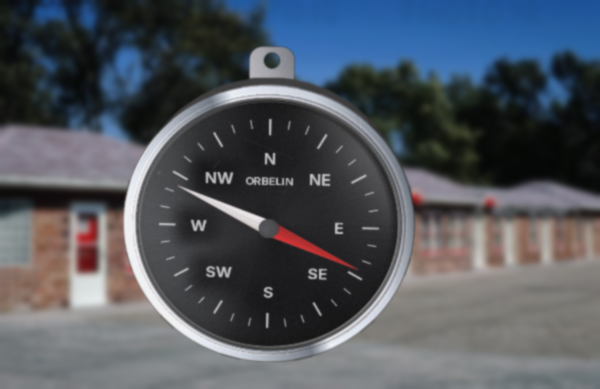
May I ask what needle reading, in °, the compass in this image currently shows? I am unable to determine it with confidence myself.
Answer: 115 °
